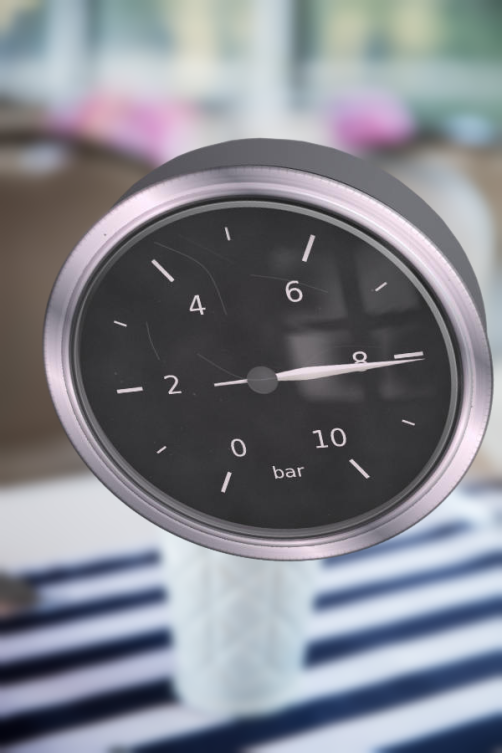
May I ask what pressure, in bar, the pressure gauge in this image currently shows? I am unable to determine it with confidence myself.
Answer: 8 bar
